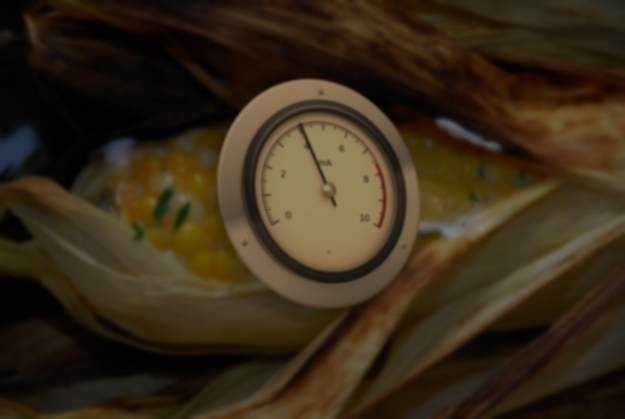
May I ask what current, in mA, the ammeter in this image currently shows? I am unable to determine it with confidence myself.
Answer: 4 mA
